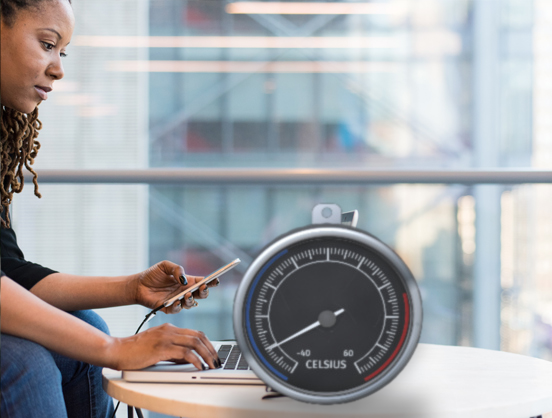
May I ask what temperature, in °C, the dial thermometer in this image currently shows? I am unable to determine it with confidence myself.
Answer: -30 °C
